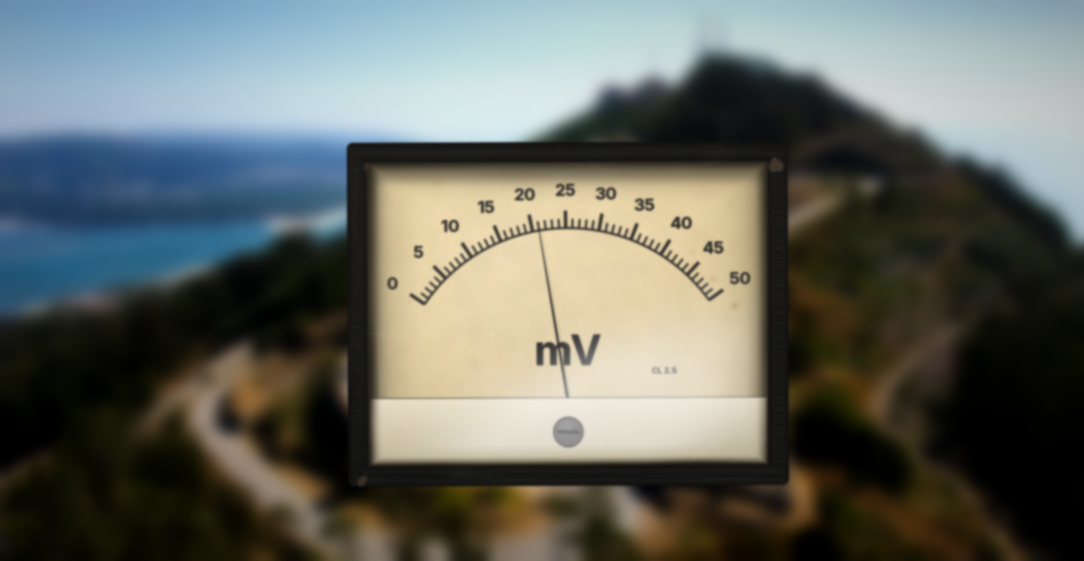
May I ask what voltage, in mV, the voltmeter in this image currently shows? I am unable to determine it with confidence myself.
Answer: 21 mV
